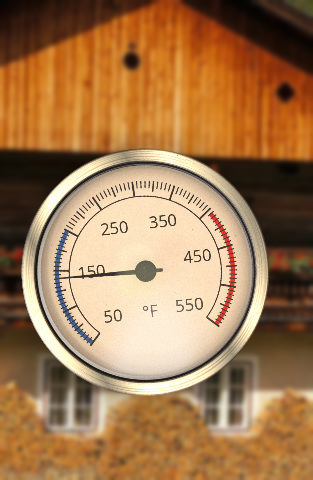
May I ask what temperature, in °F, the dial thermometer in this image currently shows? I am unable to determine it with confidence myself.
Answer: 140 °F
